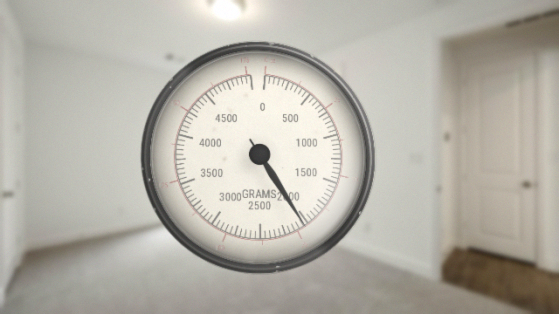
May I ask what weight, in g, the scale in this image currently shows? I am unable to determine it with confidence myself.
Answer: 2050 g
